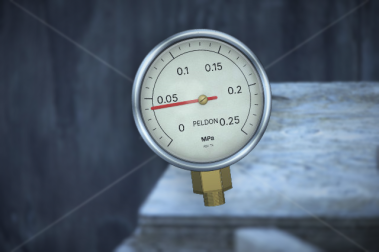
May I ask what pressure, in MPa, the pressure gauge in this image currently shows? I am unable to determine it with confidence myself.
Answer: 0.04 MPa
